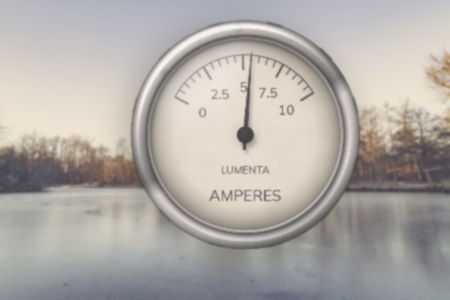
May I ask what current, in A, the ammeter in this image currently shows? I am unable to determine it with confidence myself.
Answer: 5.5 A
